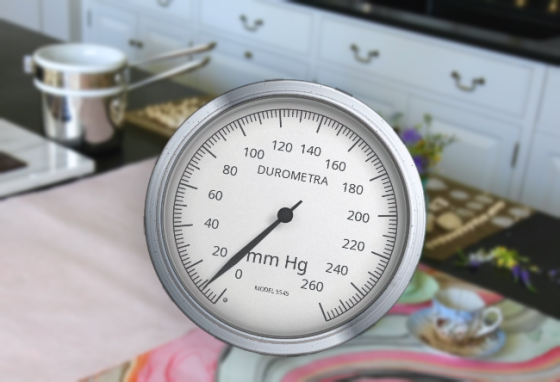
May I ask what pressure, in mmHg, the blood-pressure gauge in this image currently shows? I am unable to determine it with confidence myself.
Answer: 8 mmHg
